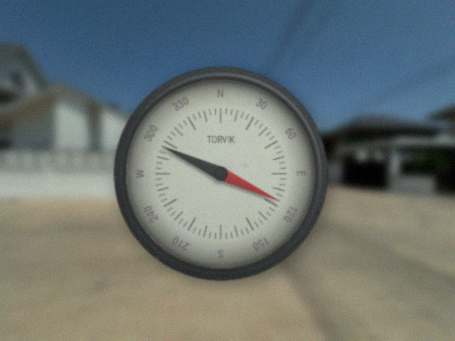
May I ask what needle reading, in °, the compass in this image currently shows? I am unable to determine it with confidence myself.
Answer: 115 °
